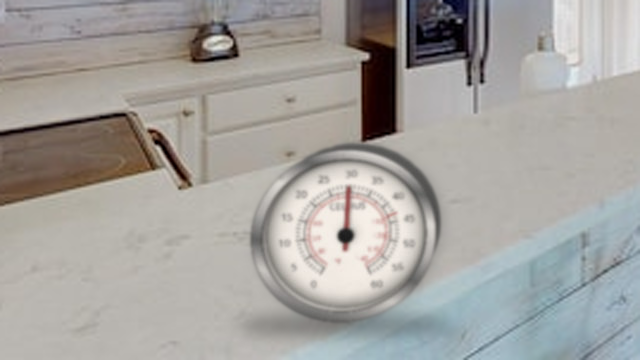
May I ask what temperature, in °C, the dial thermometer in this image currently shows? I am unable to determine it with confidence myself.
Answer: 30 °C
